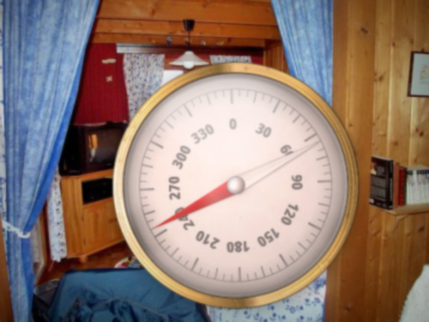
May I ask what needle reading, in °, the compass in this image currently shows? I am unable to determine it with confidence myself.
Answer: 245 °
